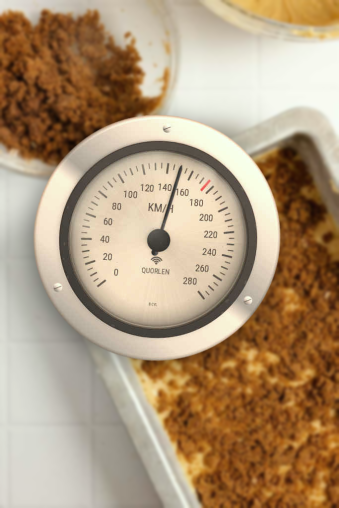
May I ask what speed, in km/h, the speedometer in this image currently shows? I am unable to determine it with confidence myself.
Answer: 150 km/h
